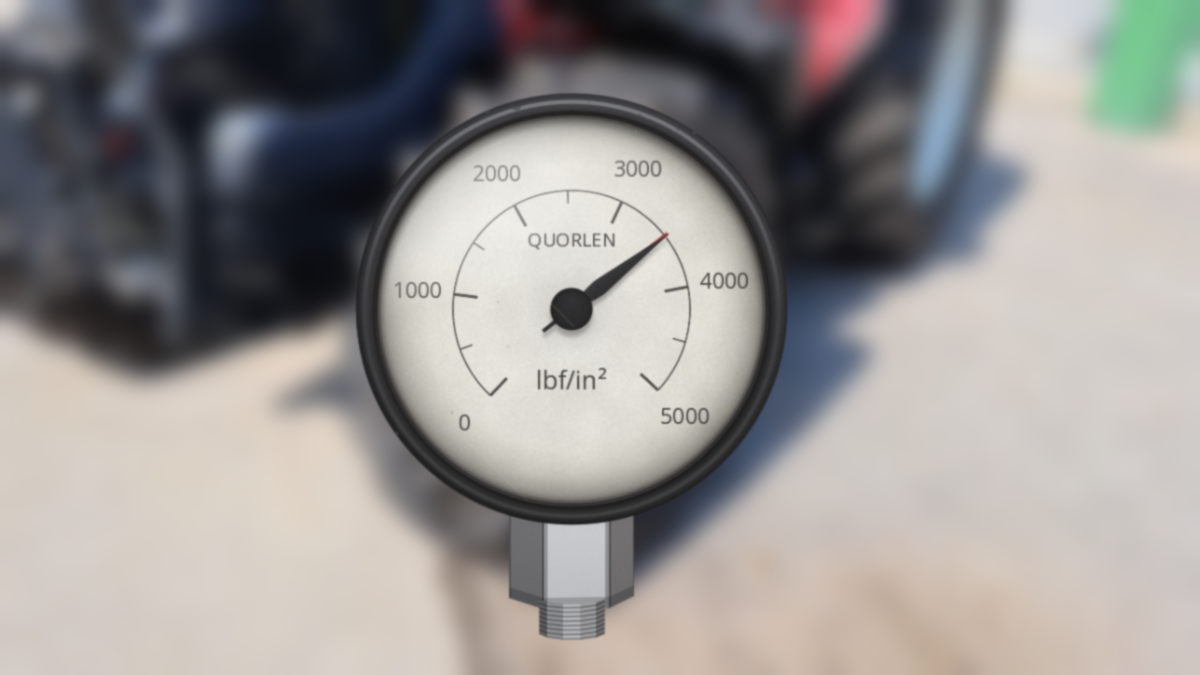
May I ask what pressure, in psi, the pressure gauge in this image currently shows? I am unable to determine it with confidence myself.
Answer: 3500 psi
